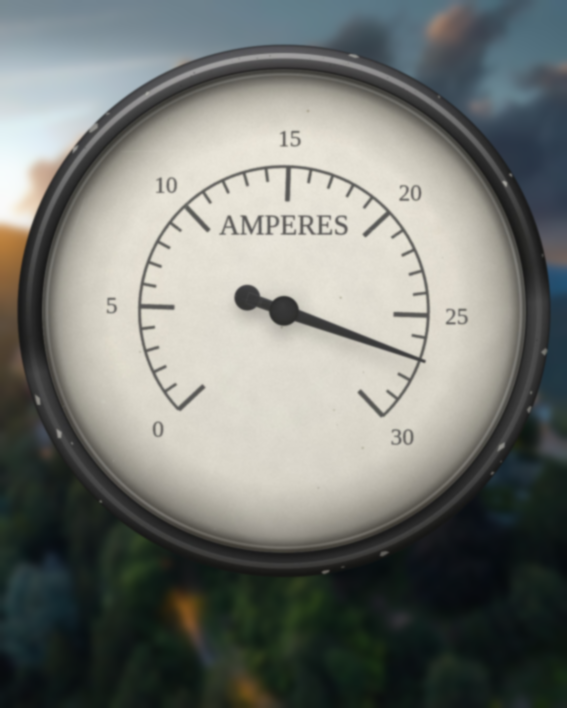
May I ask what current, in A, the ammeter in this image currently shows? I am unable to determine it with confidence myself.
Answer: 27 A
